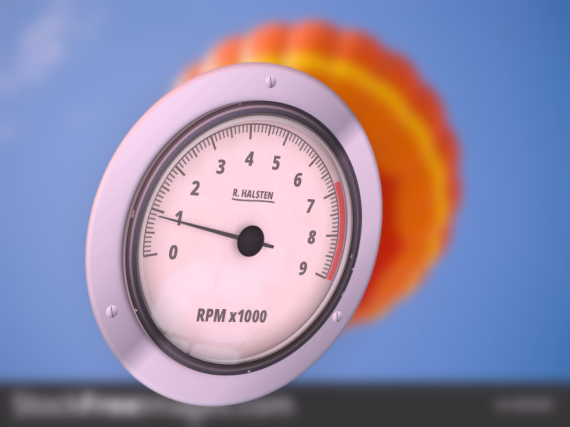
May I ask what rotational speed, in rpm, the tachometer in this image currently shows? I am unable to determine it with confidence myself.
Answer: 900 rpm
